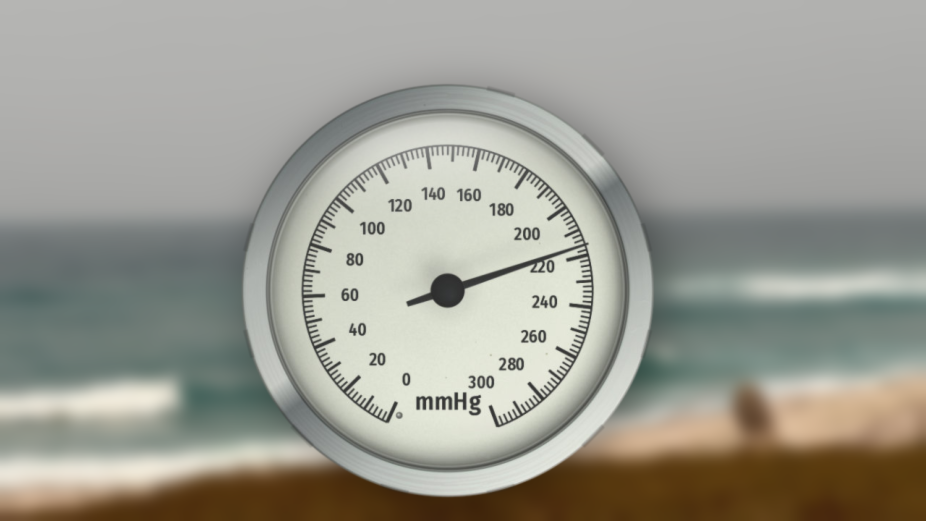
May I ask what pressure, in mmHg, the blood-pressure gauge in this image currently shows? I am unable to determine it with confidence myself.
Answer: 216 mmHg
